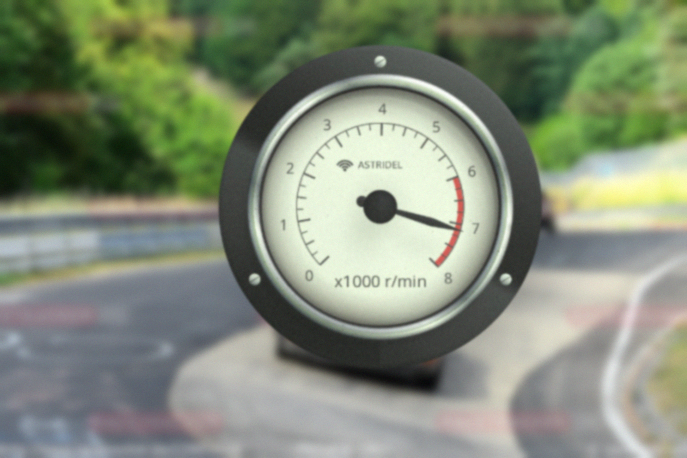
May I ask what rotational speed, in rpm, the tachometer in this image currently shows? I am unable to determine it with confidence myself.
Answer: 7125 rpm
